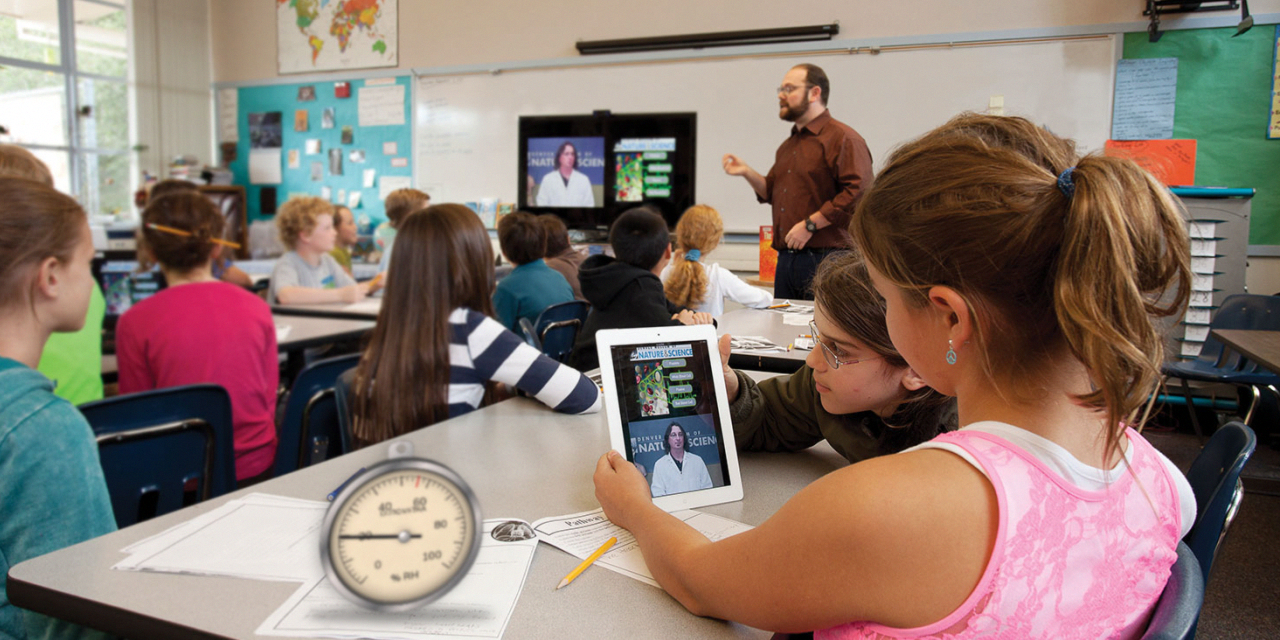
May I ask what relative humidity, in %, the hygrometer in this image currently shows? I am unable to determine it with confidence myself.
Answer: 20 %
